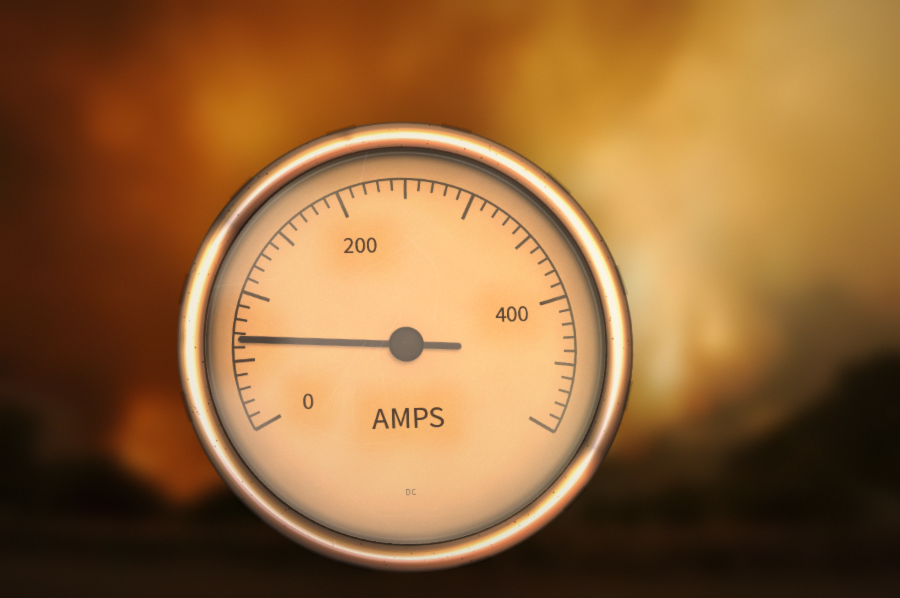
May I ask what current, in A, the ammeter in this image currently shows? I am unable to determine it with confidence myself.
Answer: 65 A
